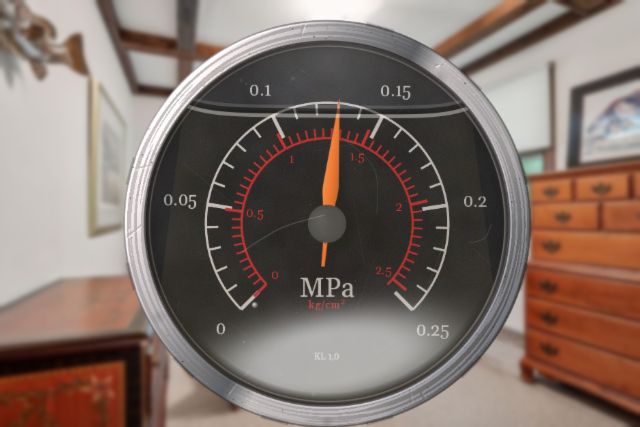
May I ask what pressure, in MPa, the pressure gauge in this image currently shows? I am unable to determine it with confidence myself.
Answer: 0.13 MPa
